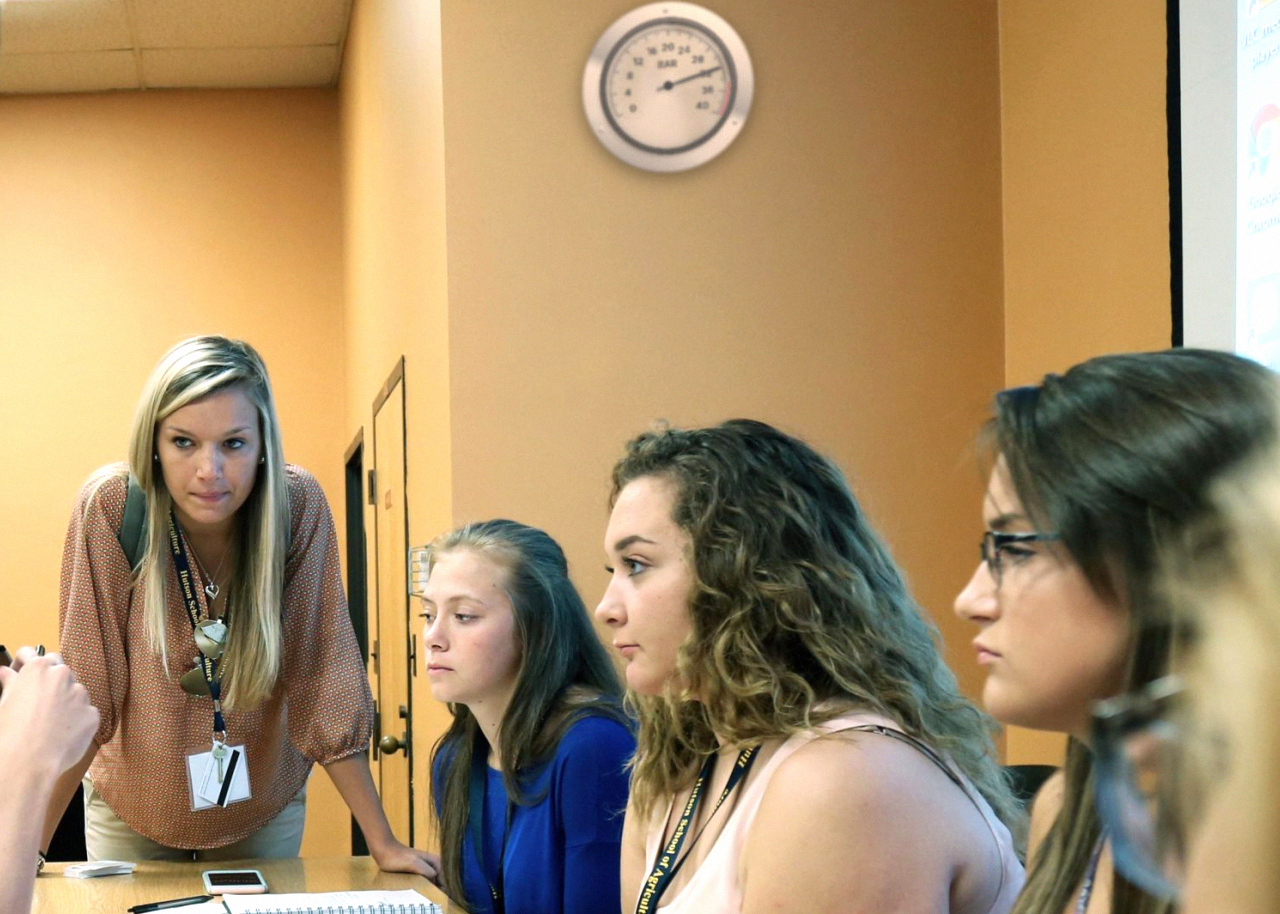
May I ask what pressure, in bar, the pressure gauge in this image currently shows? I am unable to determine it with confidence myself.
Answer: 32 bar
